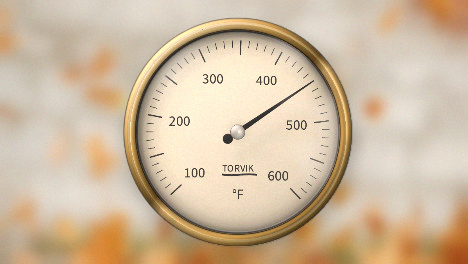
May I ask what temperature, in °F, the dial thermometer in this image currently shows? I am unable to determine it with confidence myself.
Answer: 450 °F
